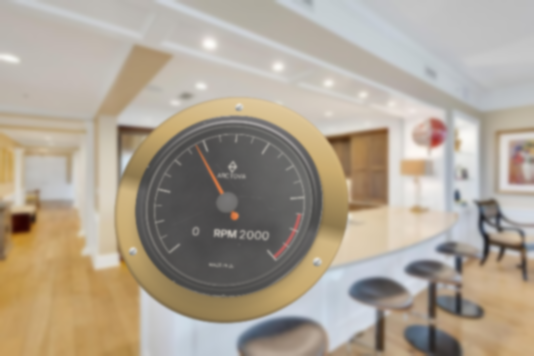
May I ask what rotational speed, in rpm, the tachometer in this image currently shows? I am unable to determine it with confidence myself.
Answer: 750 rpm
